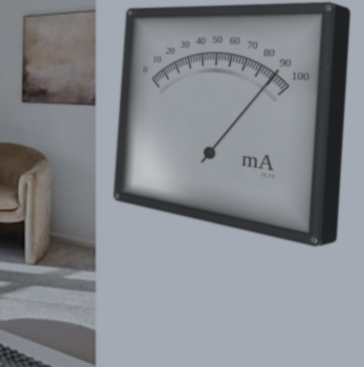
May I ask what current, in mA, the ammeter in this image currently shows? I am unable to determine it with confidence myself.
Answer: 90 mA
